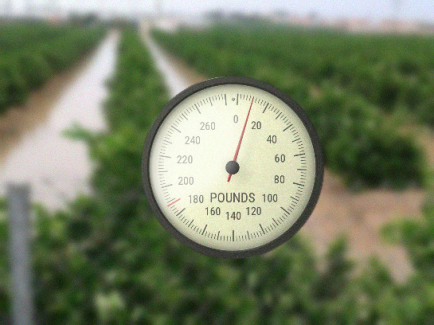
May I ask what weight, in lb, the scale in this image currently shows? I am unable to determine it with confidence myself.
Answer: 10 lb
